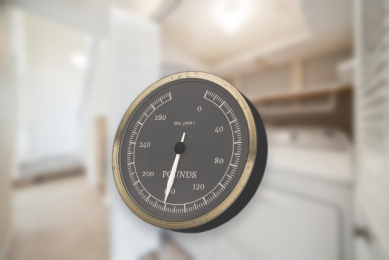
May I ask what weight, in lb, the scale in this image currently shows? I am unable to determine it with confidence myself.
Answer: 160 lb
